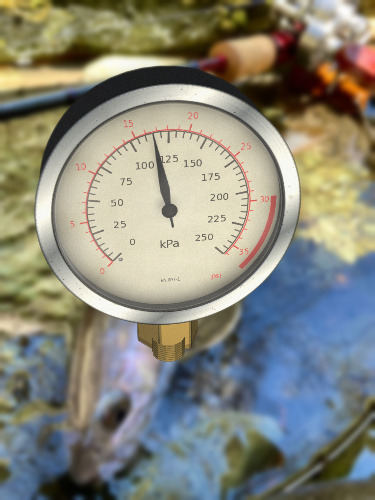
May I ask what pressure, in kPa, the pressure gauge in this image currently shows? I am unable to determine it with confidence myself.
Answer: 115 kPa
